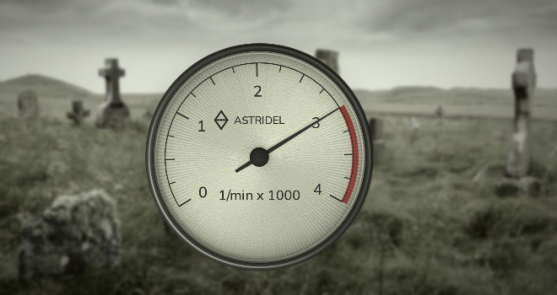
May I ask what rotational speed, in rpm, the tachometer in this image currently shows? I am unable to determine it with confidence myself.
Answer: 3000 rpm
